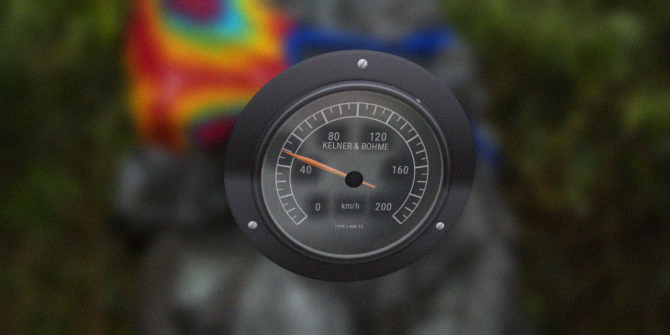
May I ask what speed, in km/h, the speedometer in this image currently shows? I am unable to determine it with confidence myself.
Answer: 50 km/h
